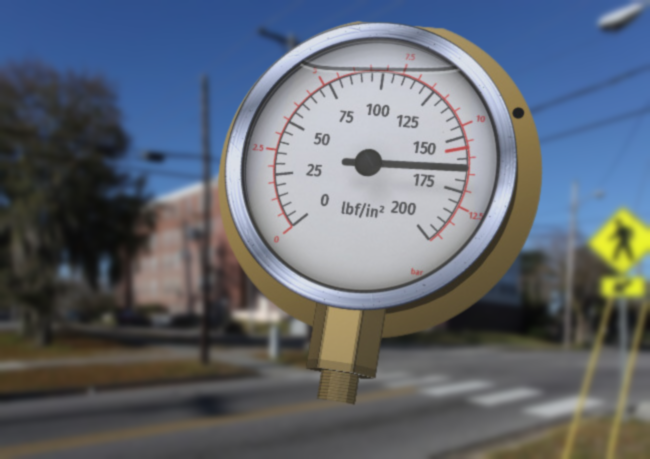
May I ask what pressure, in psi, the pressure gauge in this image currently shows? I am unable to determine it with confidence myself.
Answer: 165 psi
